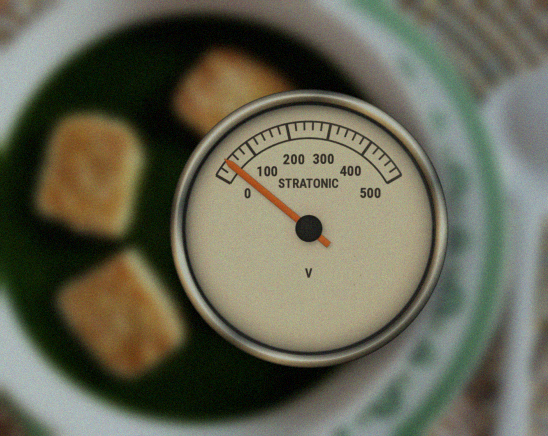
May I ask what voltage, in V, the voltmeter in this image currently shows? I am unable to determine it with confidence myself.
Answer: 40 V
